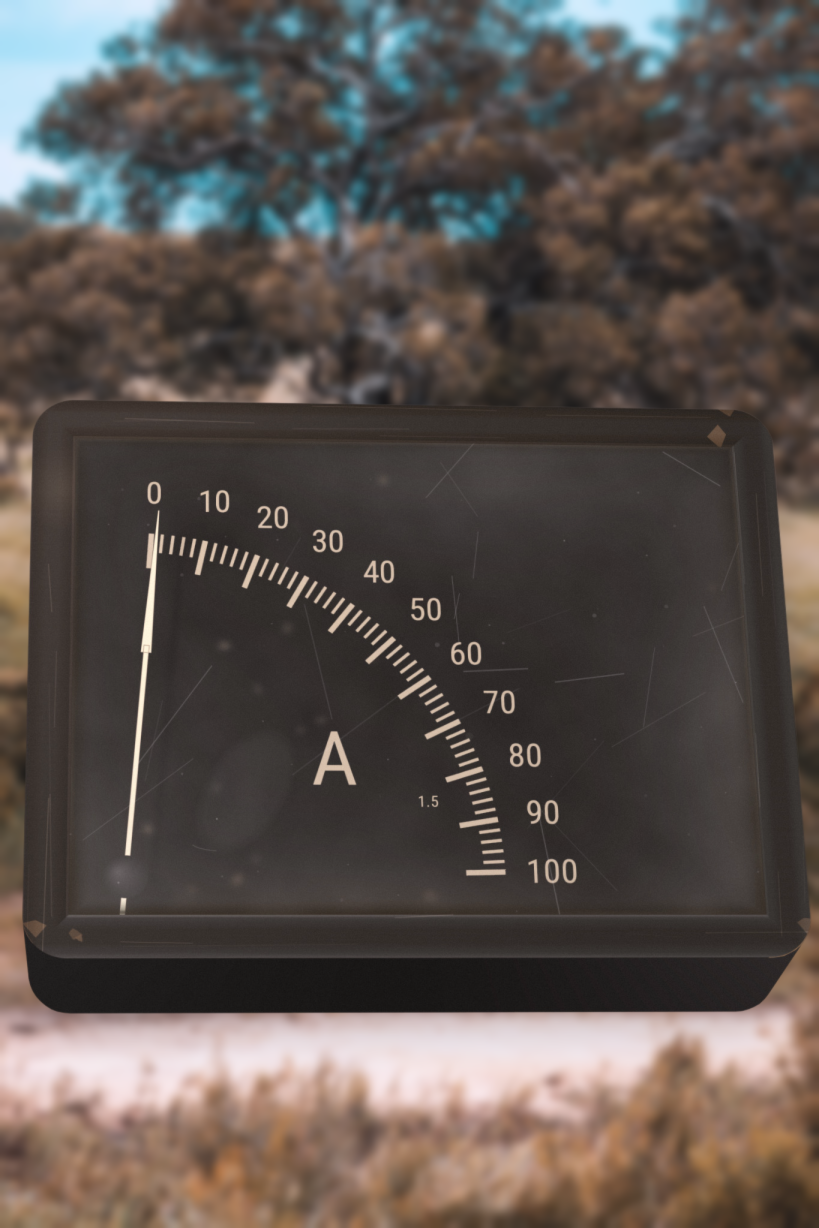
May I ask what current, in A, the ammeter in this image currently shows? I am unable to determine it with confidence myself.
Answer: 1 A
